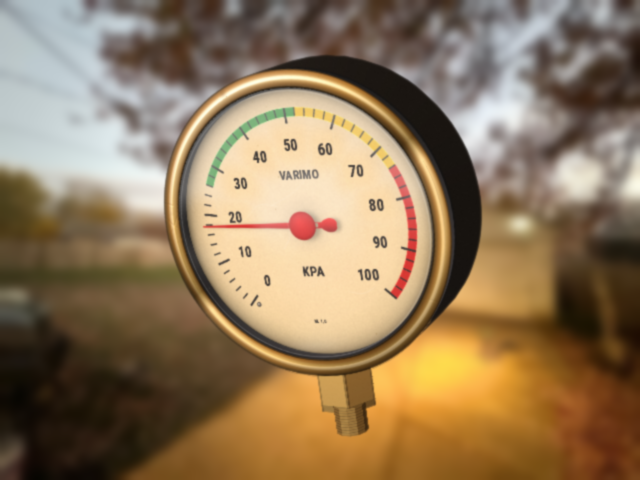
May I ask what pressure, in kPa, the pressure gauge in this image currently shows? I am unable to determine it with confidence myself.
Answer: 18 kPa
